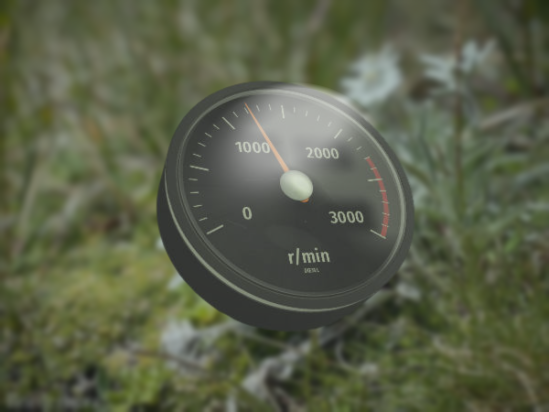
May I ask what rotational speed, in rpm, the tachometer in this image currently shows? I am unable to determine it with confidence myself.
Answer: 1200 rpm
